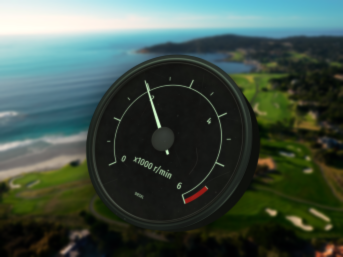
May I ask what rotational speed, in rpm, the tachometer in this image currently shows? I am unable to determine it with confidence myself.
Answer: 2000 rpm
